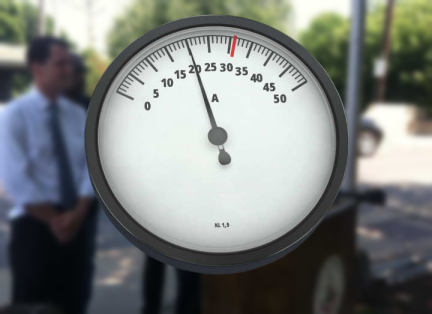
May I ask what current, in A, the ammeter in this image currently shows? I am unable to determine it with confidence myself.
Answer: 20 A
